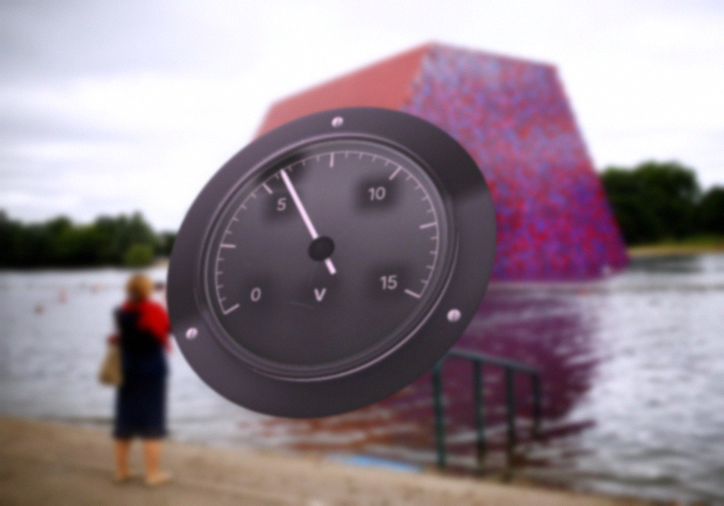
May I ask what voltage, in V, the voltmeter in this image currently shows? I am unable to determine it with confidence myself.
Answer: 5.75 V
